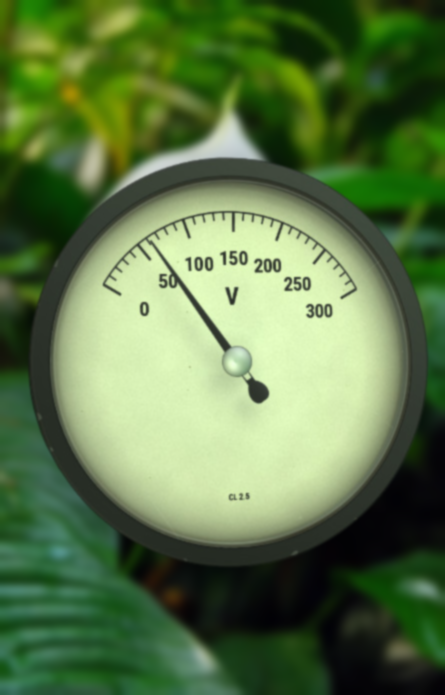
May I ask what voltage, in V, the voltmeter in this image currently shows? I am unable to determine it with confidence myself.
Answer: 60 V
